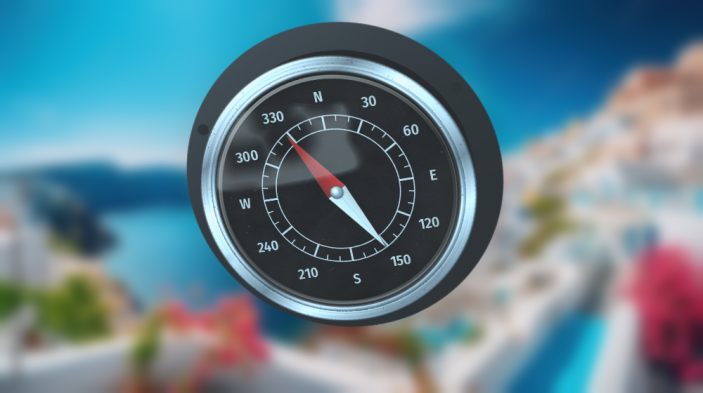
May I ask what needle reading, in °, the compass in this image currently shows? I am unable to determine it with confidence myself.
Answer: 330 °
